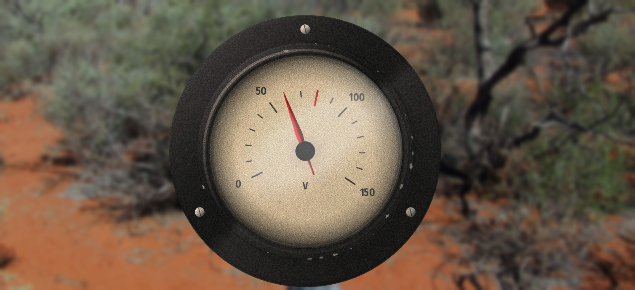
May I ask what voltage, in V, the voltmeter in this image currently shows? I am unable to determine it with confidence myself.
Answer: 60 V
